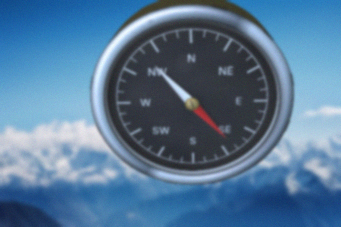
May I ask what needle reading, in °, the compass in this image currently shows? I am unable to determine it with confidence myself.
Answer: 140 °
